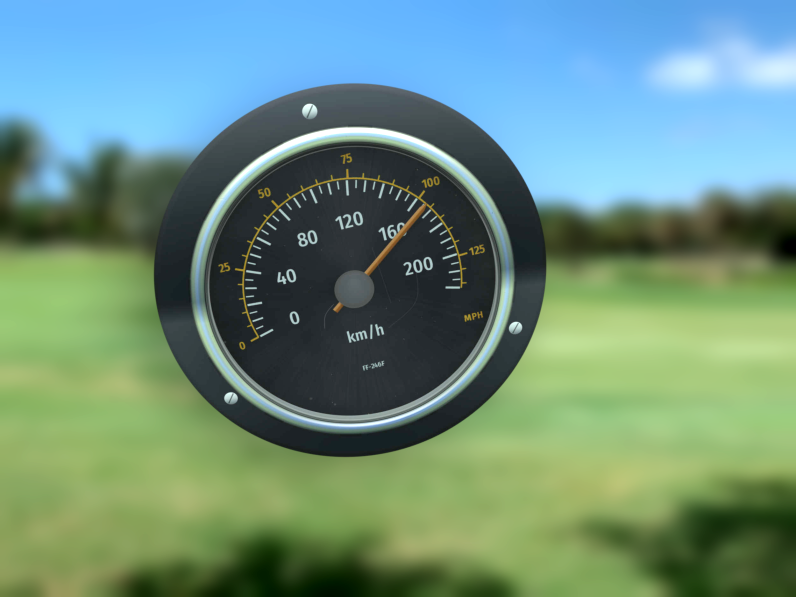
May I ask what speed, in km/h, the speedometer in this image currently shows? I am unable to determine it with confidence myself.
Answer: 165 km/h
